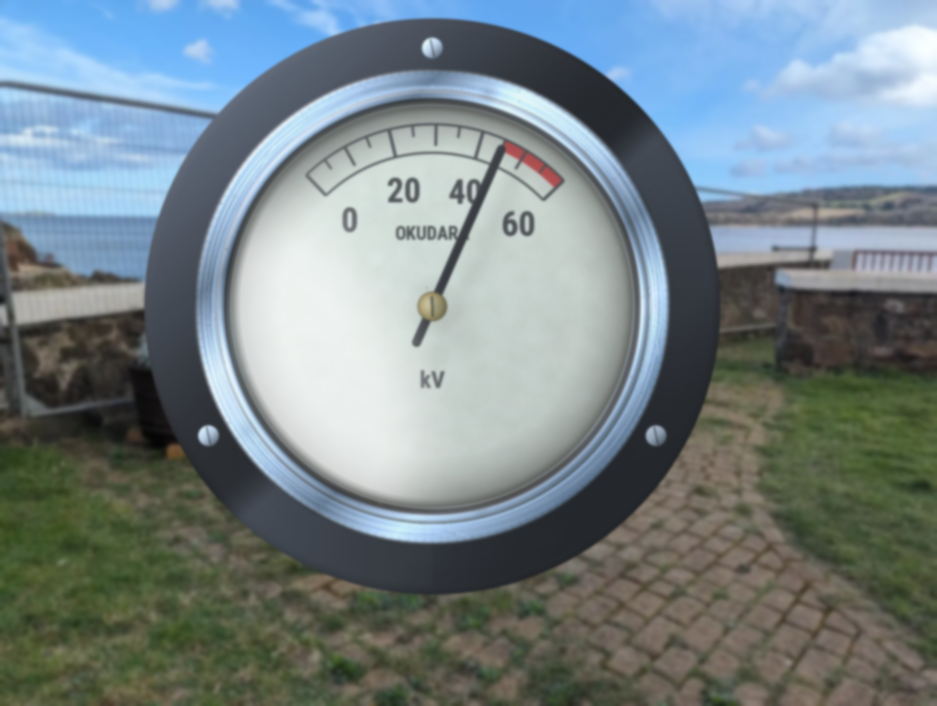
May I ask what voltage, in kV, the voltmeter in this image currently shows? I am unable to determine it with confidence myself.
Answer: 45 kV
